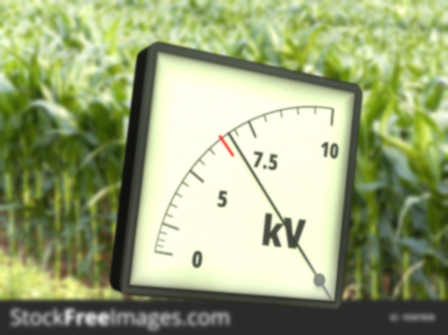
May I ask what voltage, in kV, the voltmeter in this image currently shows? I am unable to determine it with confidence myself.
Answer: 6.75 kV
